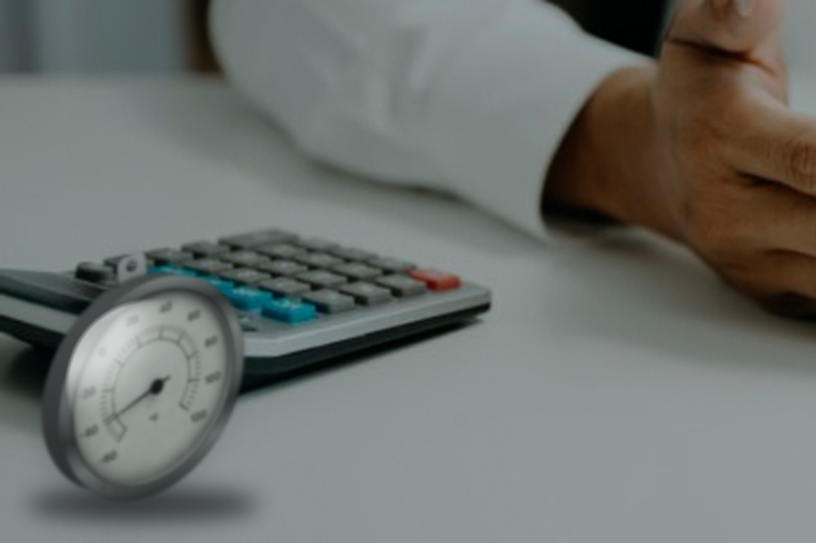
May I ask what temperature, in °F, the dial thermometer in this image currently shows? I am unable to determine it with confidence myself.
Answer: -40 °F
